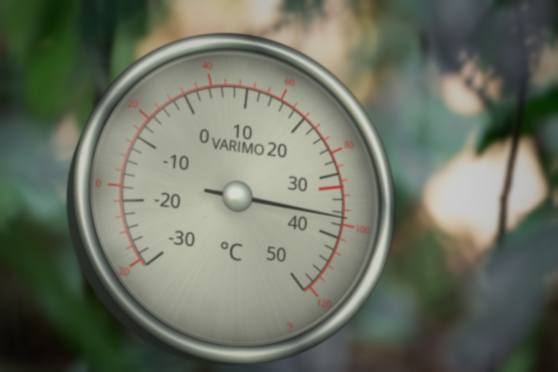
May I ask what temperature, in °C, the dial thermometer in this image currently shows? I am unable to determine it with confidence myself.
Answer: 37 °C
